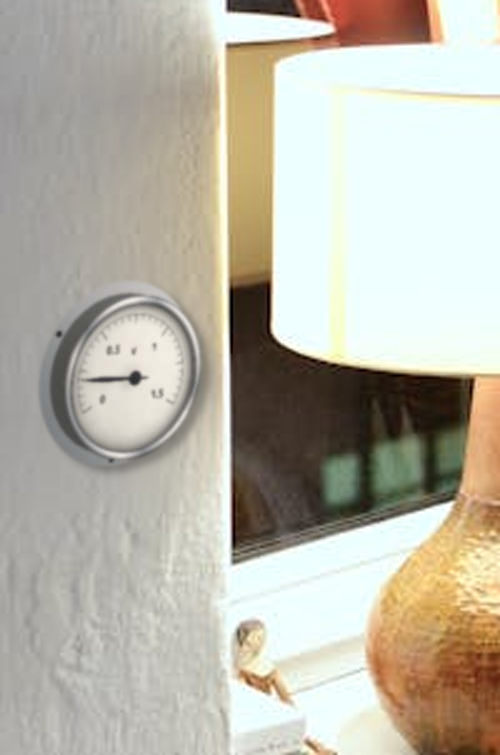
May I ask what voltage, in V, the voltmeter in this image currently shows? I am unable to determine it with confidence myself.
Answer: 0.2 V
